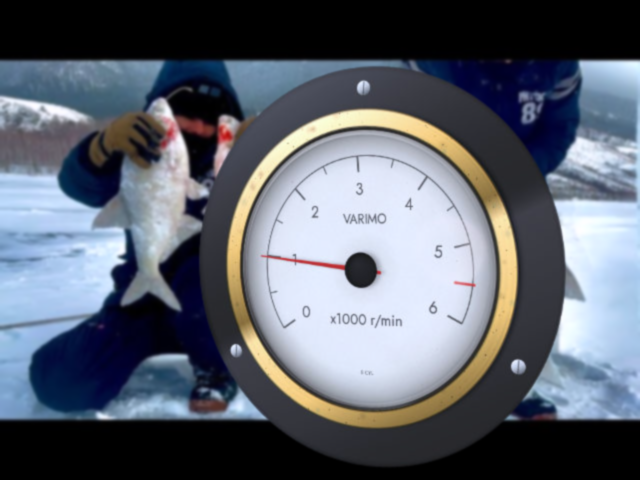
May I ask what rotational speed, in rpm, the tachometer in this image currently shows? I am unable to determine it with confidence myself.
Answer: 1000 rpm
